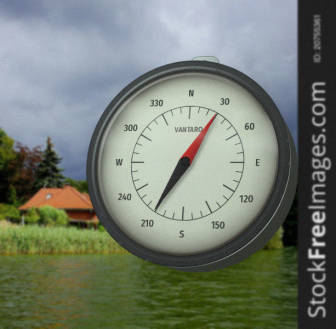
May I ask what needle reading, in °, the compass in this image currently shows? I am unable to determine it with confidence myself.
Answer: 30 °
